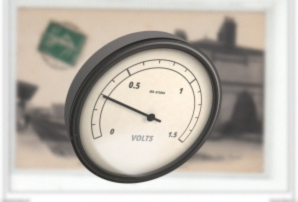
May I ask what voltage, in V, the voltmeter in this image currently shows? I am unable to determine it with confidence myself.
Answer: 0.3 V
